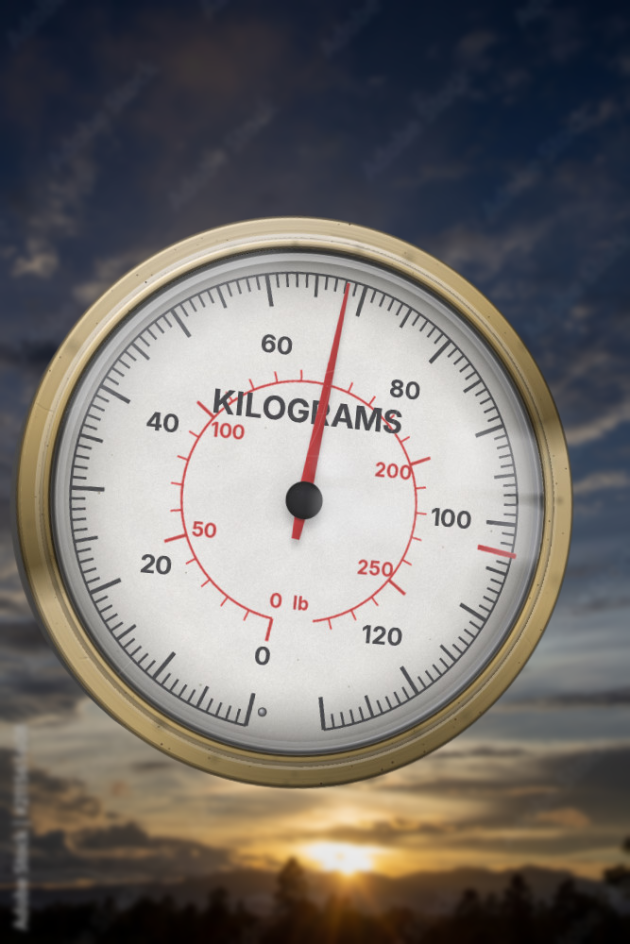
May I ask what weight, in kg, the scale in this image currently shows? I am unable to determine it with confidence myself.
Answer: 68 kg
